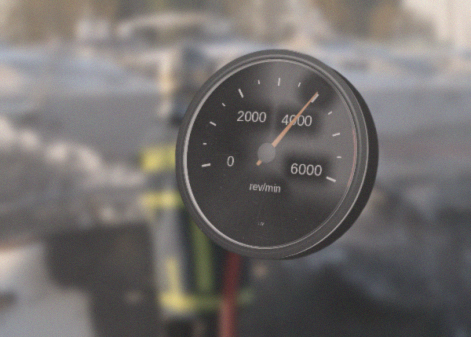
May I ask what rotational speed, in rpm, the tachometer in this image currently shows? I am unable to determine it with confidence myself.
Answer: 4000 rpm
